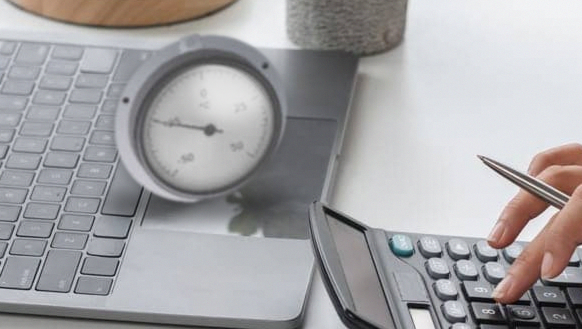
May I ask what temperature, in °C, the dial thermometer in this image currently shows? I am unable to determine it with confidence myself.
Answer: -25 °C
